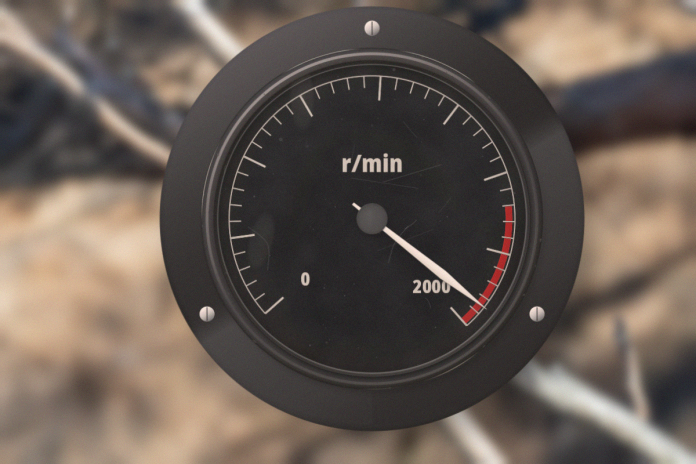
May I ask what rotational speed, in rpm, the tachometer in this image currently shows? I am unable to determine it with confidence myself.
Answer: 1925 rpm
